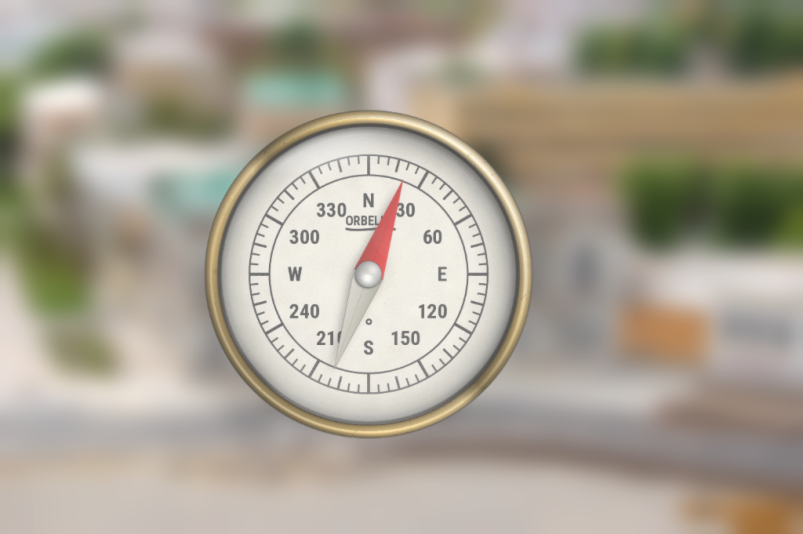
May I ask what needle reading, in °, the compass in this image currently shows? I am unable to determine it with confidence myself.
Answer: 20 °
